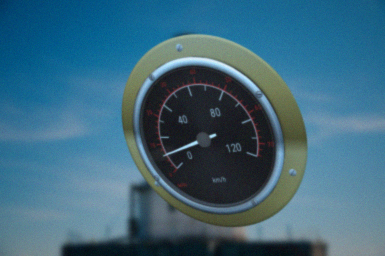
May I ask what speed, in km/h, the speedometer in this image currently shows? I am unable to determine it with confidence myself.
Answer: 10 km/h
